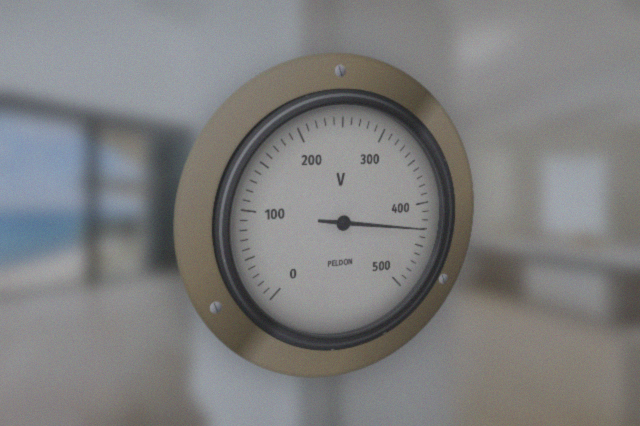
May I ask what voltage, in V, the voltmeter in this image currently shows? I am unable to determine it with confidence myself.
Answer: 430 V
